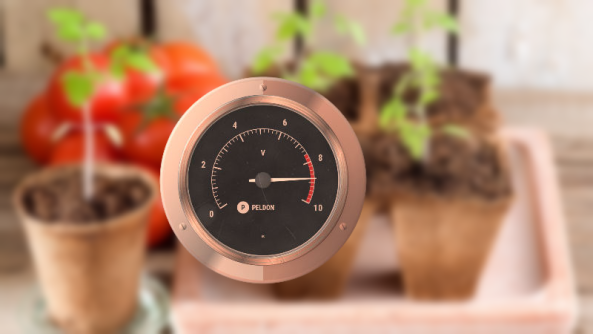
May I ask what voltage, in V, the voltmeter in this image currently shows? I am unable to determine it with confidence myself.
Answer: 8.8 V
